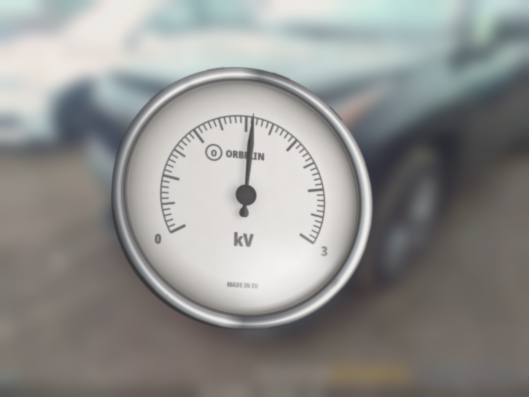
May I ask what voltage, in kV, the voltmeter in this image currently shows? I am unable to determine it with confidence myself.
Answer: 1.55 kV
